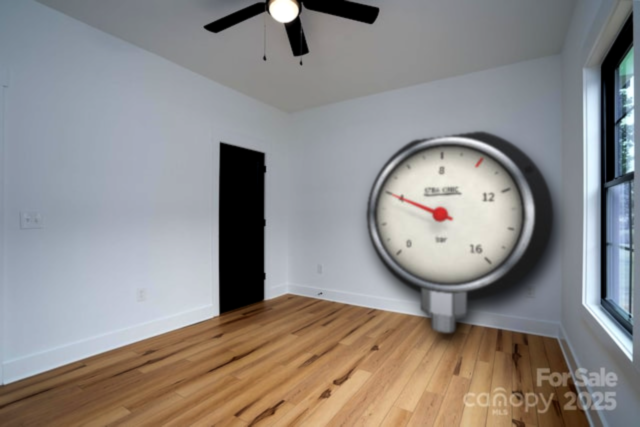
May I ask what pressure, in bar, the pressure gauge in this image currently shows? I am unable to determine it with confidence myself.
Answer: 4 bar
